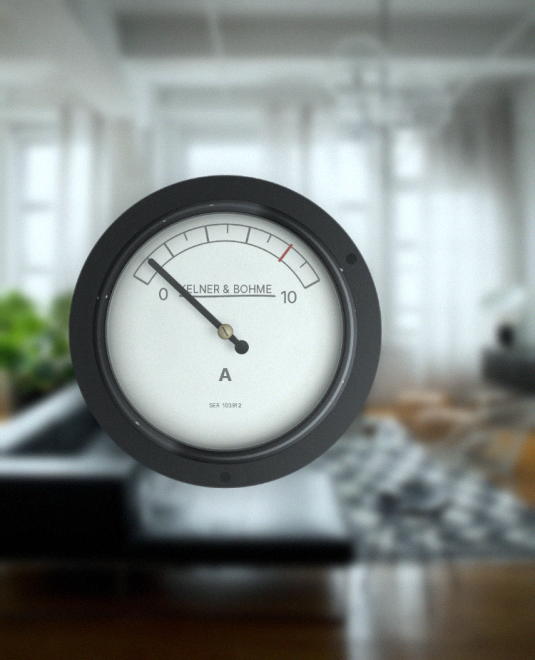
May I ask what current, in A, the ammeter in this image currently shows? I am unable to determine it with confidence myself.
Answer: 1 A
